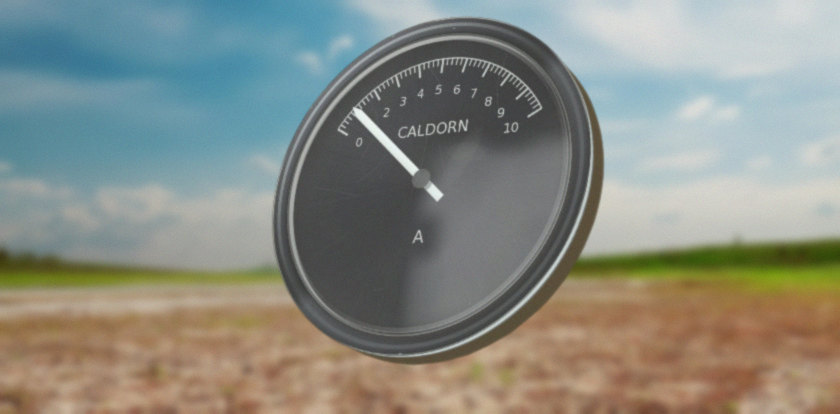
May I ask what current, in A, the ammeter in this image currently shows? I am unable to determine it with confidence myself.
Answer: 1 A
